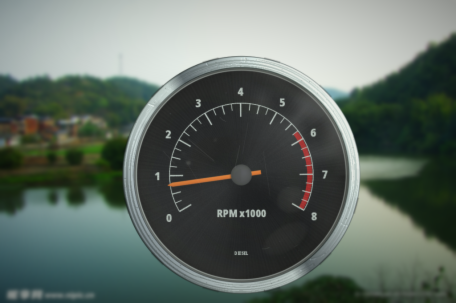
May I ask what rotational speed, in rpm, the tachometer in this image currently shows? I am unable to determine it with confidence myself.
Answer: 750 rpm
